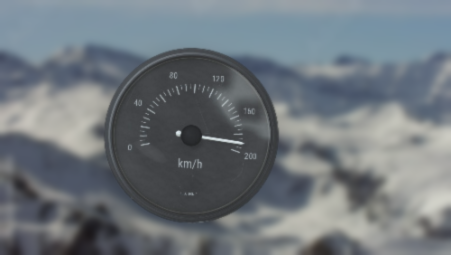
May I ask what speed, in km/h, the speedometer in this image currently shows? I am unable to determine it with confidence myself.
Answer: 190 km/h
